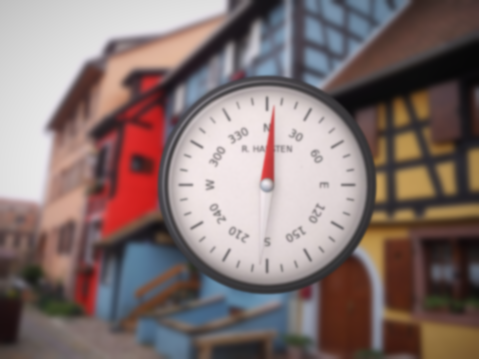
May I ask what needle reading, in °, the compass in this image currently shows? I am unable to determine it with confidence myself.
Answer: 5 °
